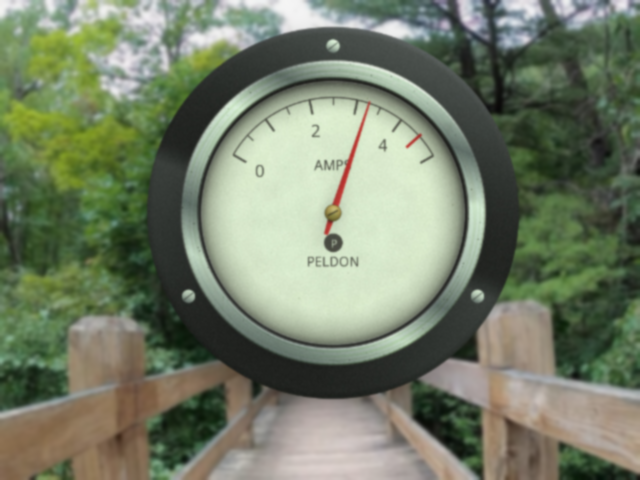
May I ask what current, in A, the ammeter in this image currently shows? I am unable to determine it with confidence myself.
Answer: 3.25 A
